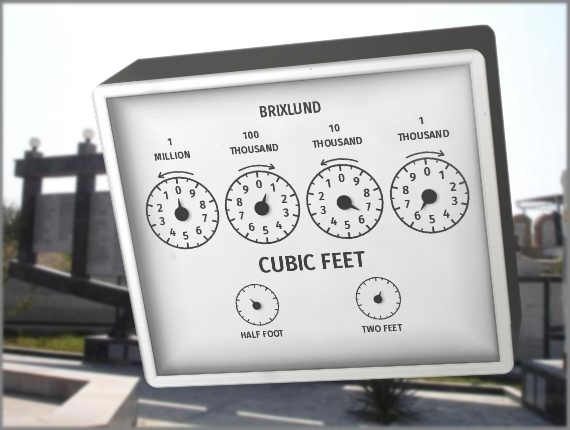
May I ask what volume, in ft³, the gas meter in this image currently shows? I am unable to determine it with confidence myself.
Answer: 6600 ft³
